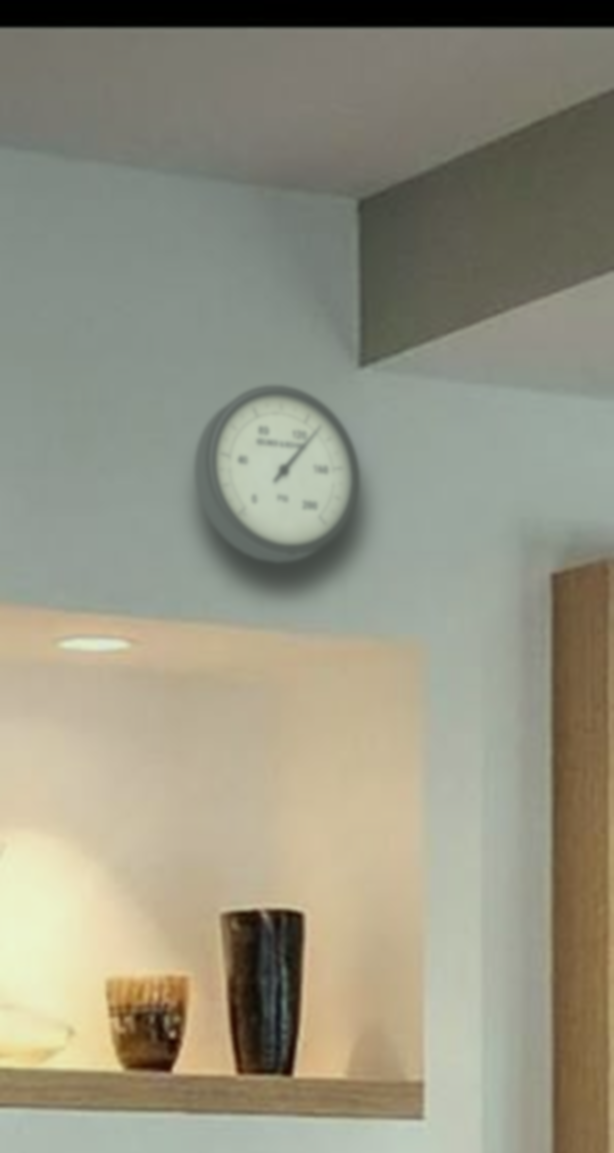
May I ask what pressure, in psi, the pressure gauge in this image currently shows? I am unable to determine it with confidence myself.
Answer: 130 psi
